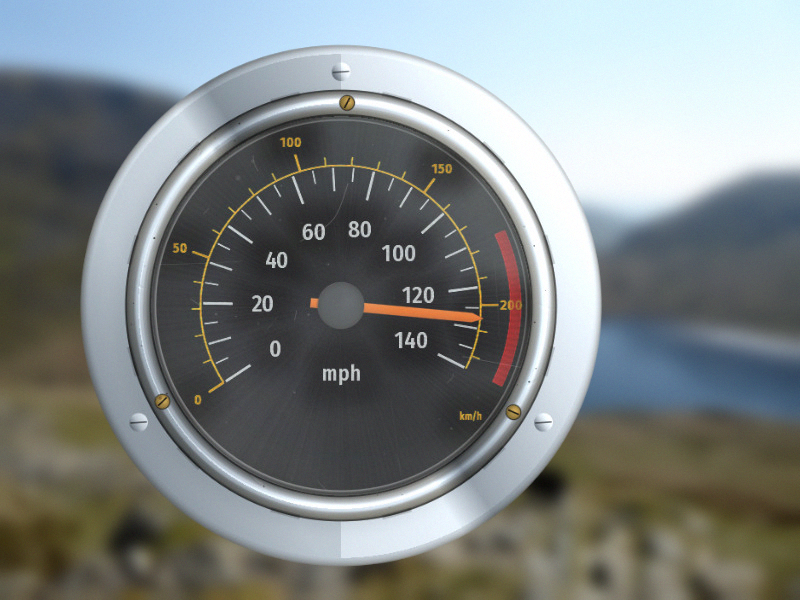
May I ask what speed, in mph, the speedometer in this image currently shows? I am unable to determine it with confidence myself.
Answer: 127.5 mph
